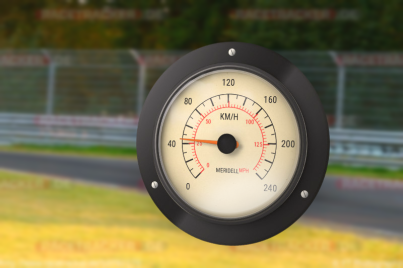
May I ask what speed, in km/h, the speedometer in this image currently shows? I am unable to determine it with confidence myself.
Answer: 45 km/h
